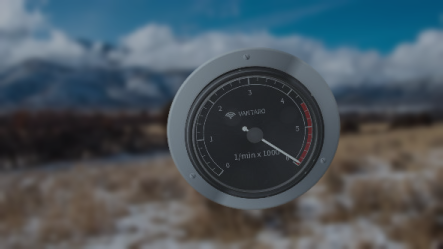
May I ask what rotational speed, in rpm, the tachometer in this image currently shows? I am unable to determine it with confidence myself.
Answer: 5900 rpm
